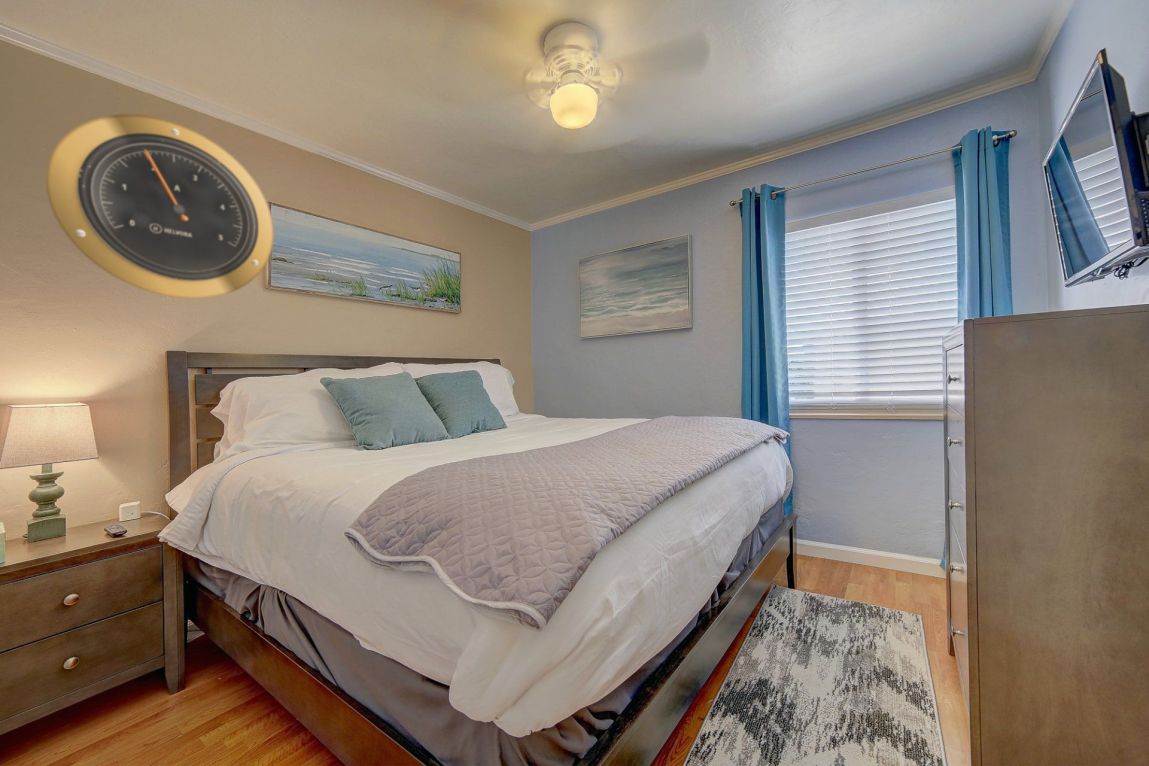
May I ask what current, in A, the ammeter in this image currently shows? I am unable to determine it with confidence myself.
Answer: 2 A
